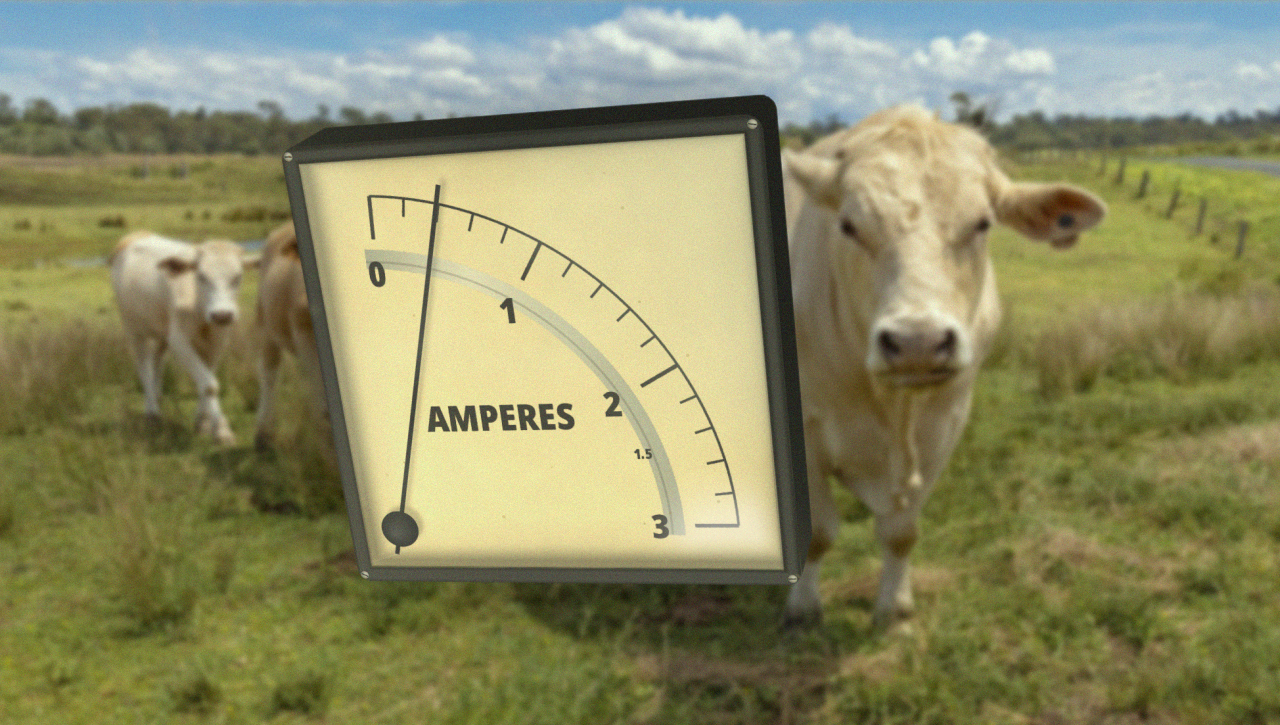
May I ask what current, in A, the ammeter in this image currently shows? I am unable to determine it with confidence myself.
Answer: 0.4 A
